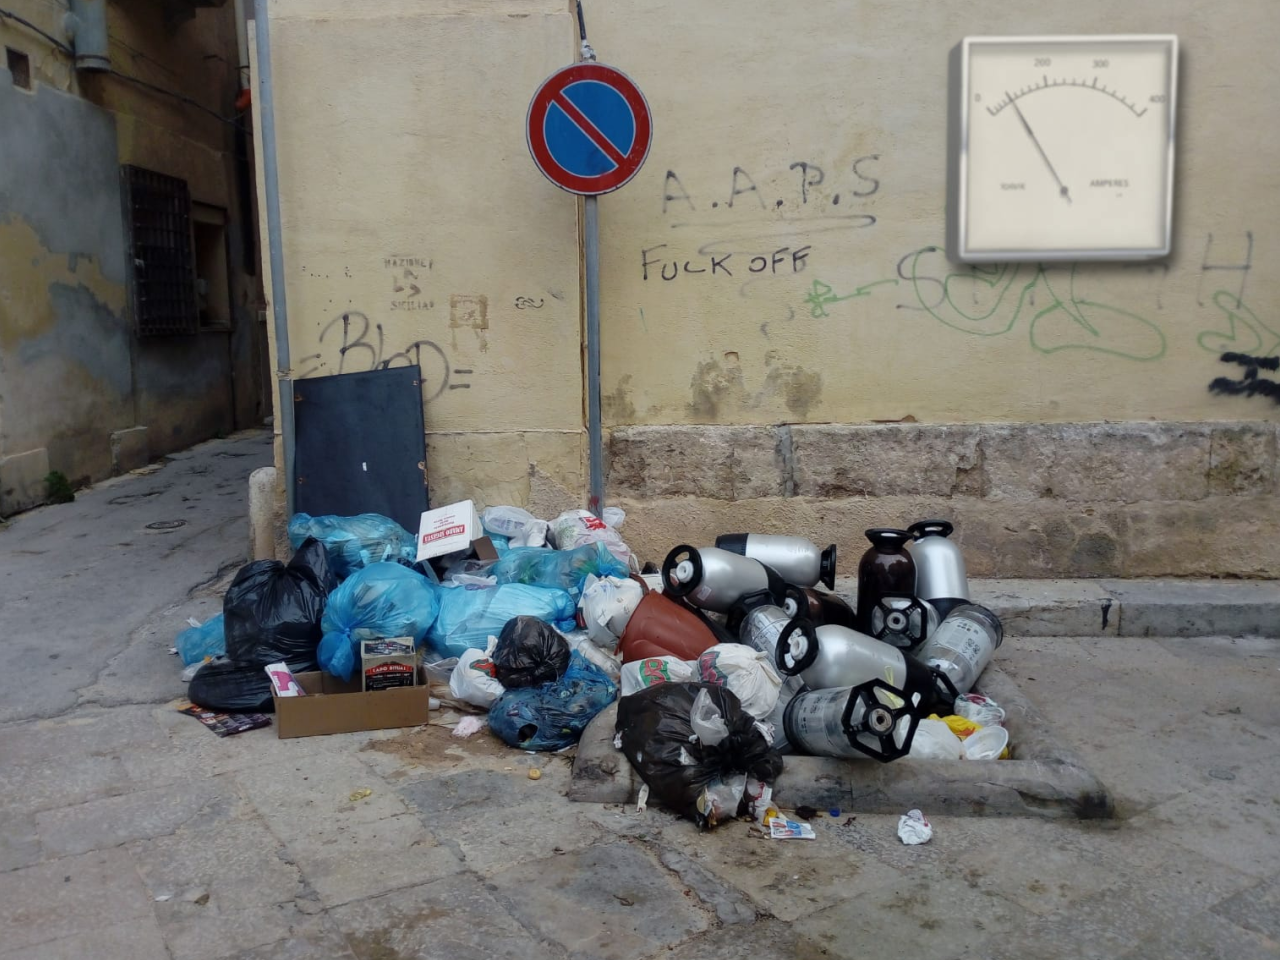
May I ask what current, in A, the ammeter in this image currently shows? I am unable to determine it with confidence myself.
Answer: 100 A
